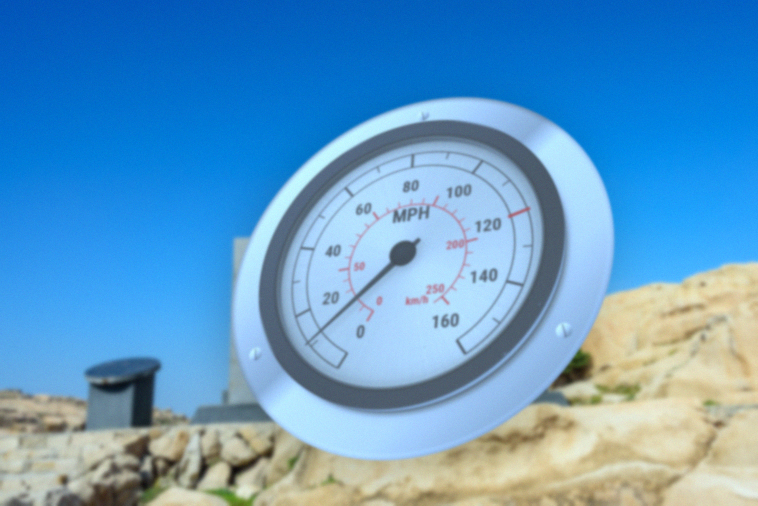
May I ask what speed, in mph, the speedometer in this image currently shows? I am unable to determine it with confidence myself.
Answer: 10 mph
